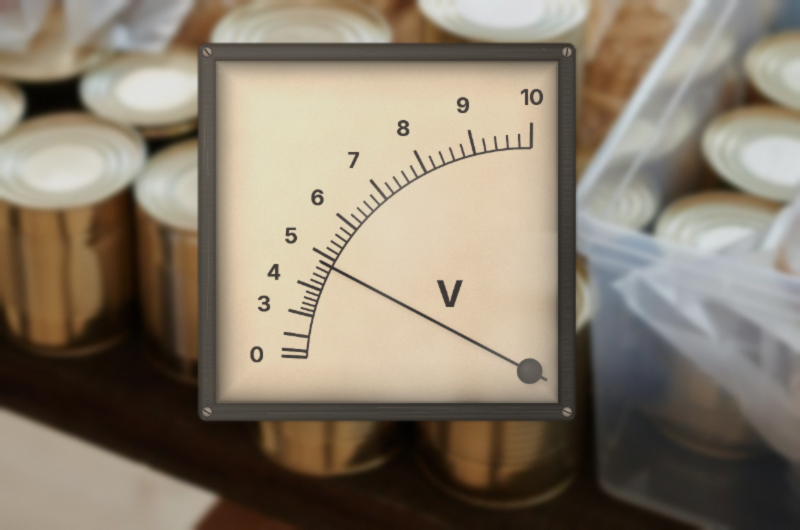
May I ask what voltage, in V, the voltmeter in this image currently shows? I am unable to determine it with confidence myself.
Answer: 4.8 V
